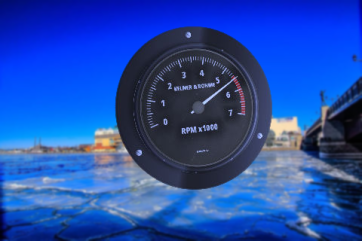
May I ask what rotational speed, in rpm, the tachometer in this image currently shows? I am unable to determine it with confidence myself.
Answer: 5500 rpm
